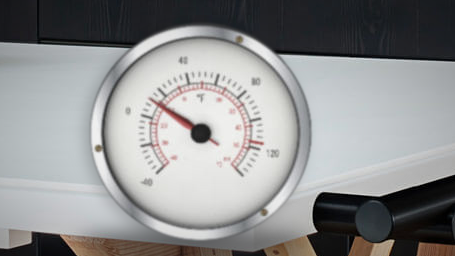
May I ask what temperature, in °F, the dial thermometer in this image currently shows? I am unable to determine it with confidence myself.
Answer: 12 °F
